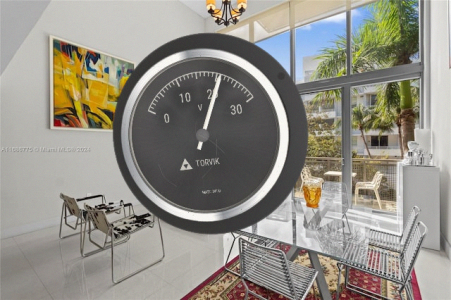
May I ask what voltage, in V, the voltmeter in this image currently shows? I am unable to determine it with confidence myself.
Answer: 21 V
